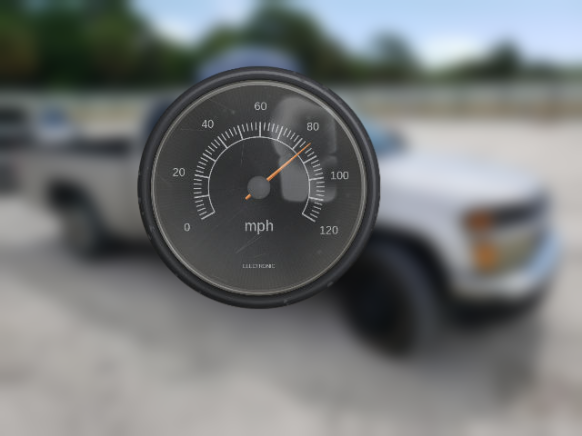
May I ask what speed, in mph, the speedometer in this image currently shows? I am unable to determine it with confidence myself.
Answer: 84 mph
